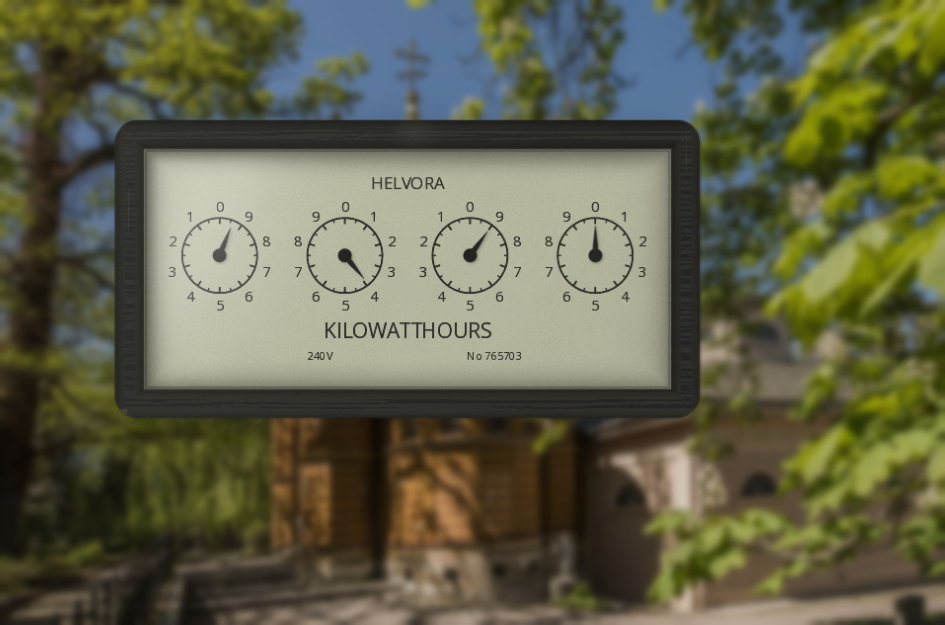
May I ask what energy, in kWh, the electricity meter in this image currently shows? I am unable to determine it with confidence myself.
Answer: 9390 kWh
